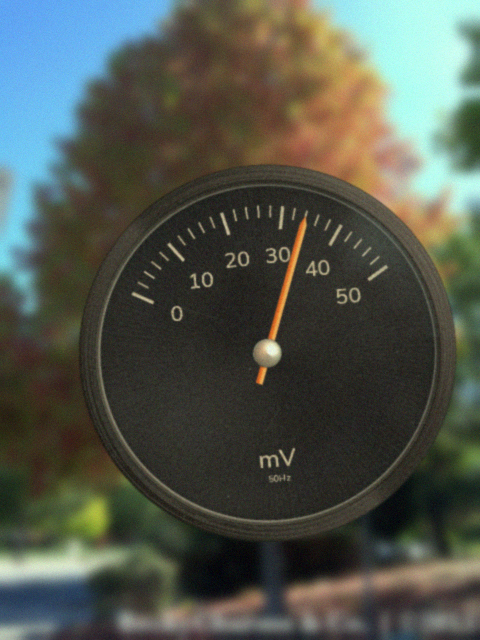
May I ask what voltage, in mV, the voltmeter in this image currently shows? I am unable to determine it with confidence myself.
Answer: 34 mV
